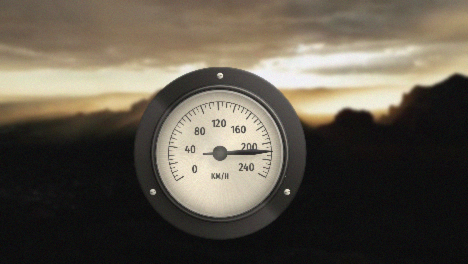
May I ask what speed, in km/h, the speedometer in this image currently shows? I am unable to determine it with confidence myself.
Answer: 210 km/h
